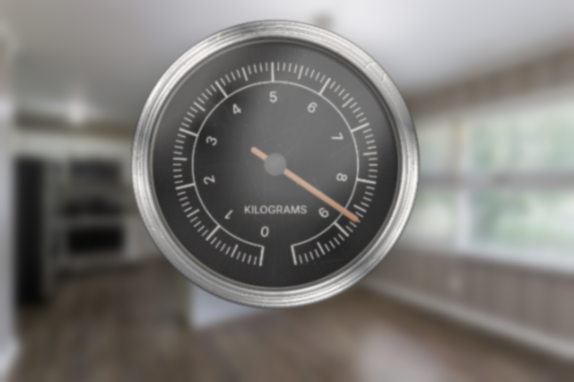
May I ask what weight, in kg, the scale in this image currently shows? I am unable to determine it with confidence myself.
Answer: 8.7 kg
